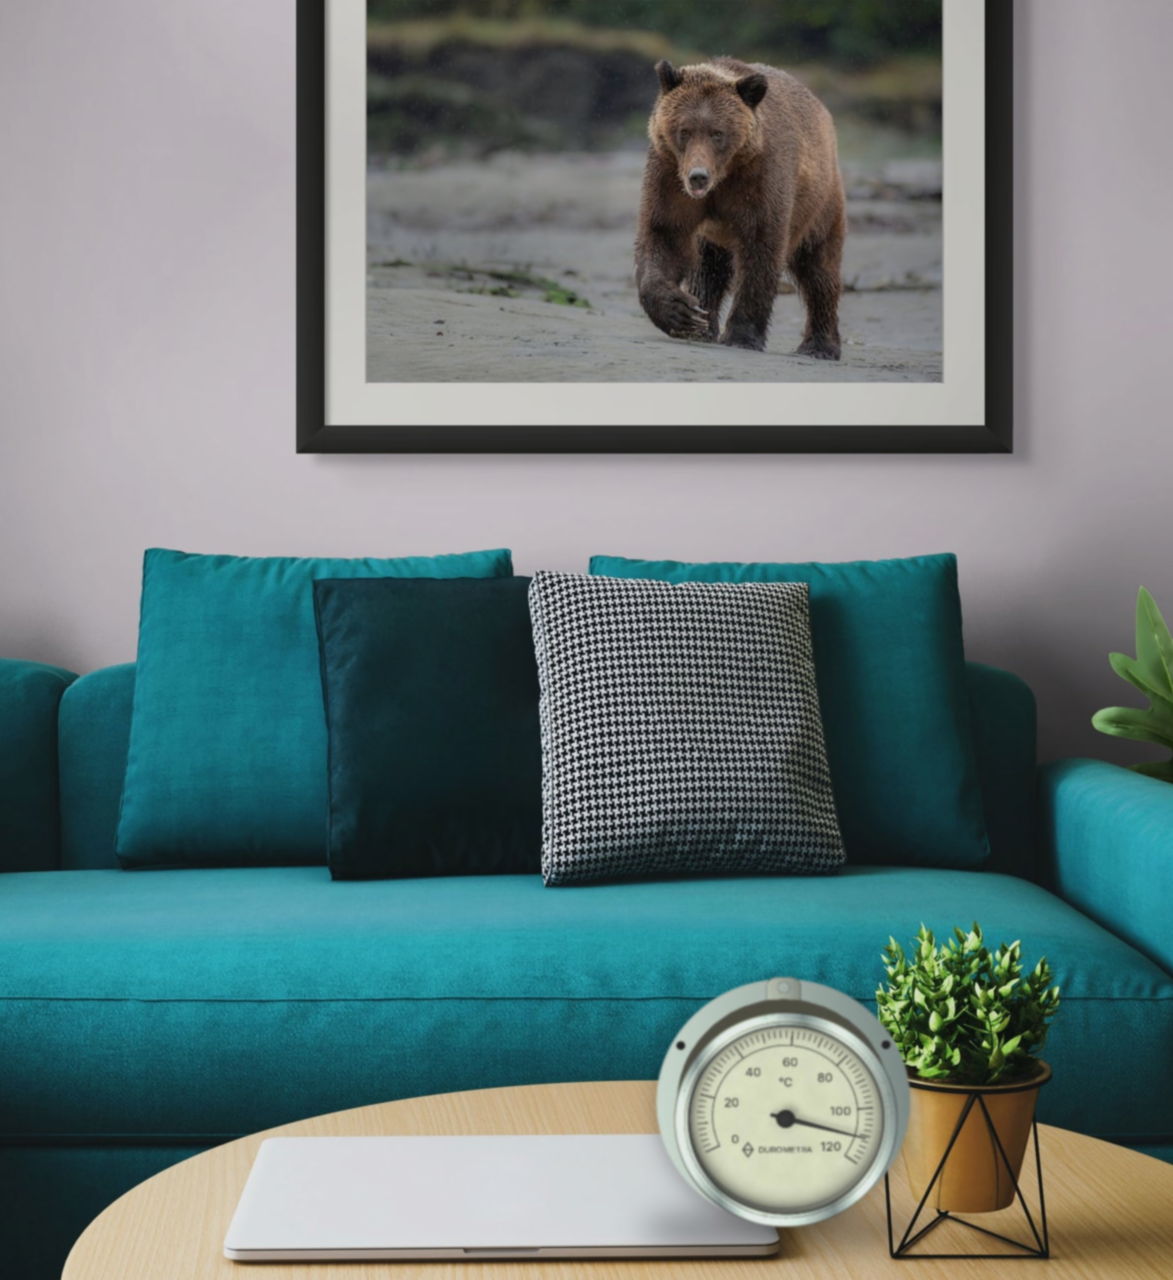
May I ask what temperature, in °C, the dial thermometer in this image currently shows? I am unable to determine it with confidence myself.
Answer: 110 °C
